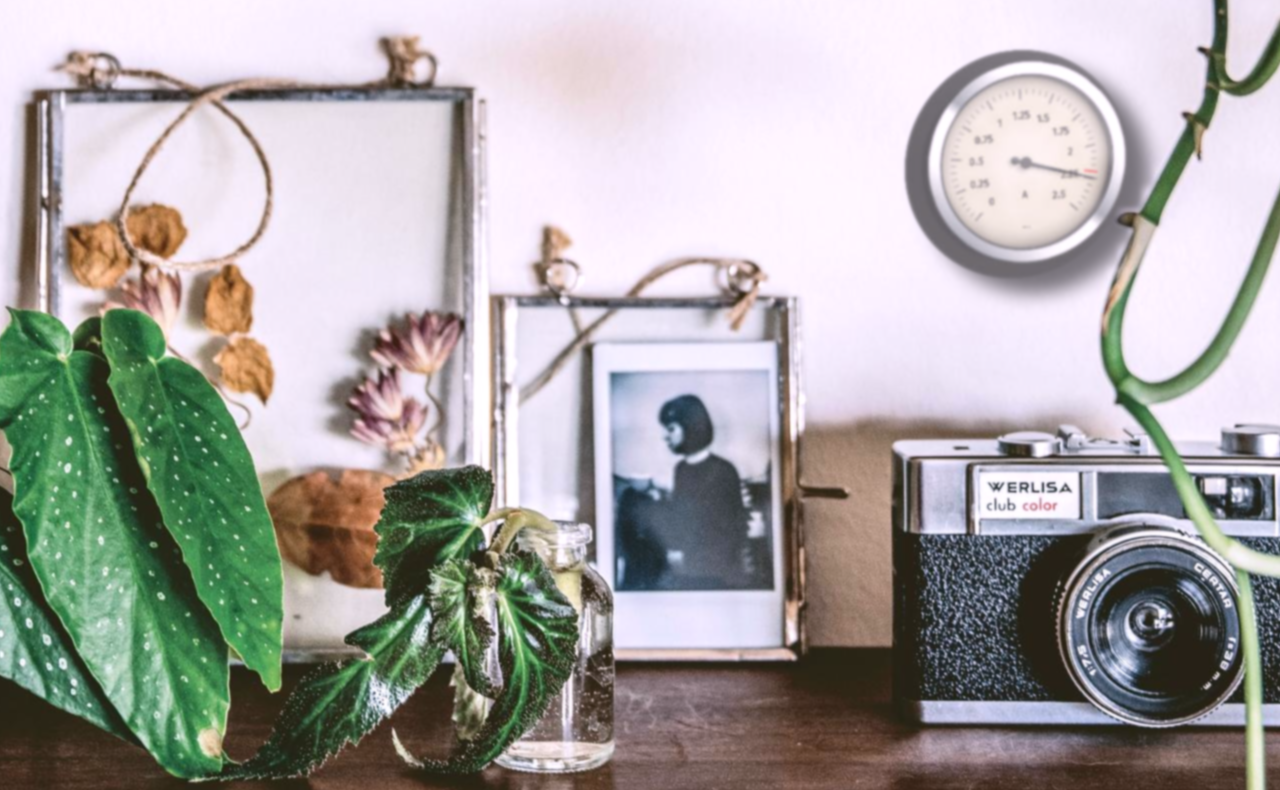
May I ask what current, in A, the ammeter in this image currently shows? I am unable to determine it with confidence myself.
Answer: 2.25 A
